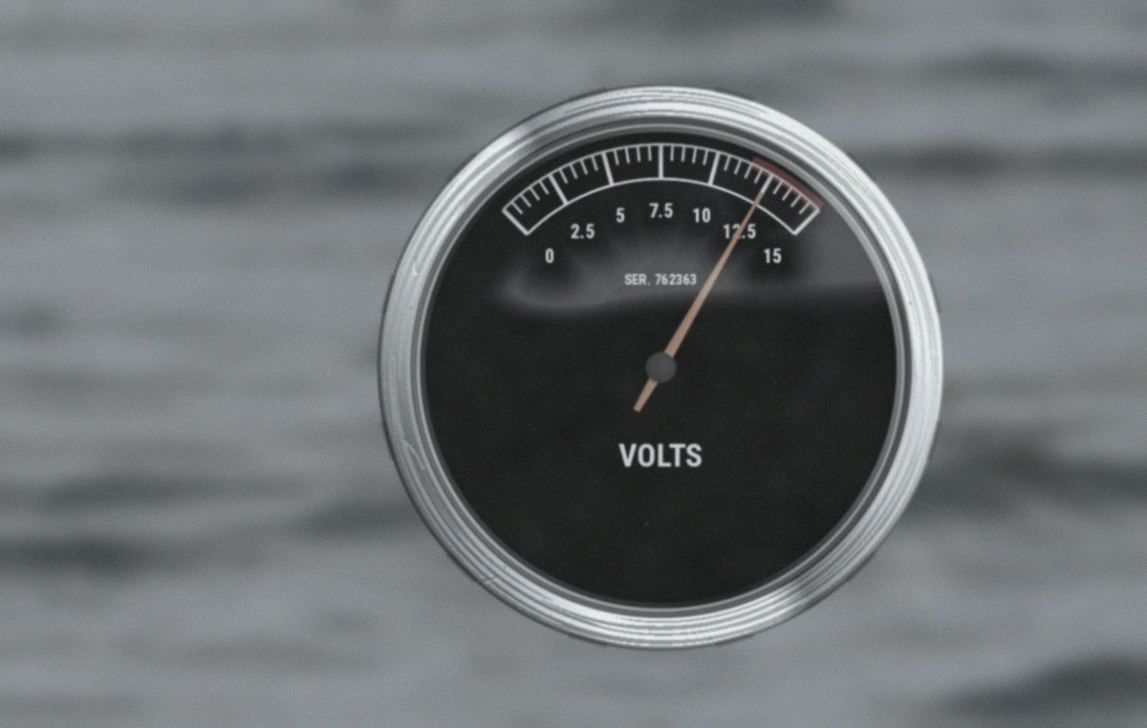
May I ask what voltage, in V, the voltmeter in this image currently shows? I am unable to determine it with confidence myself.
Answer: 12.5 V
